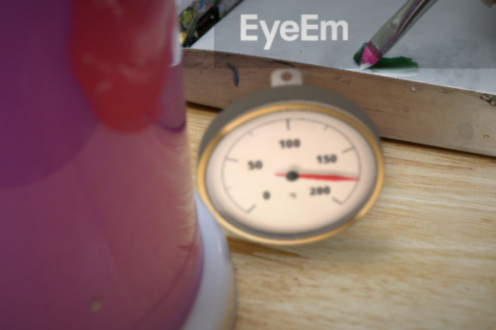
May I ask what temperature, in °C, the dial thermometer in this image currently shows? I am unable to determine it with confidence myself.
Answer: 175 °C
